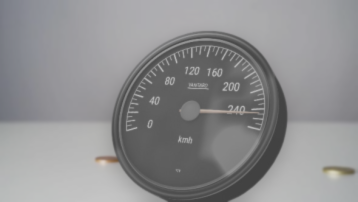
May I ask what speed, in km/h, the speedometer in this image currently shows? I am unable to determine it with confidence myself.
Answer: 245 km/h
